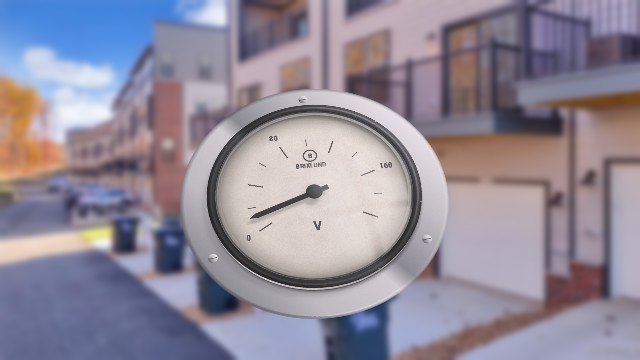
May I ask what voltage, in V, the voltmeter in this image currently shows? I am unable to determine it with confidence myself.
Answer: 10 V
